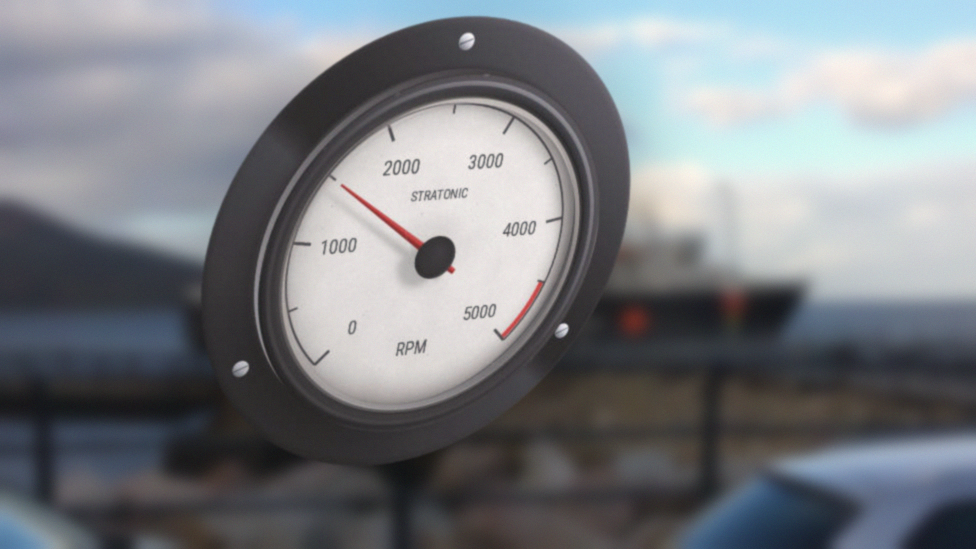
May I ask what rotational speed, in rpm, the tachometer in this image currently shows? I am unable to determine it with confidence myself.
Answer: 1500 rpm
